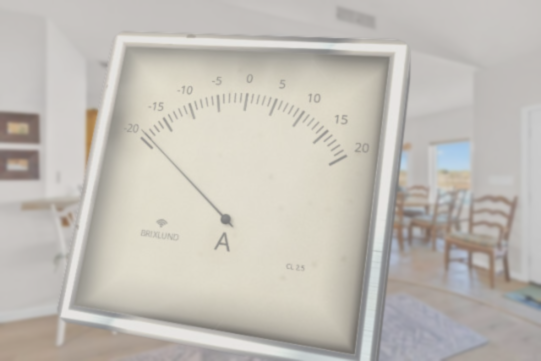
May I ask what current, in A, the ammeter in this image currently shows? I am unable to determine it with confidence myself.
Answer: -19 A
